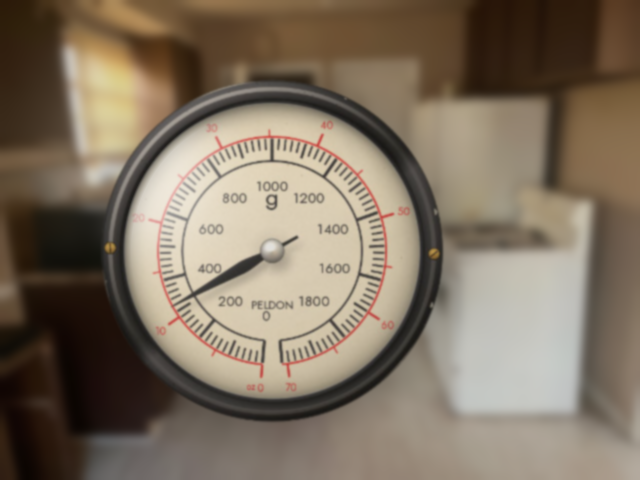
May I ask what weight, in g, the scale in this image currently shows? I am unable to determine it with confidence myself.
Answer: 320 g
